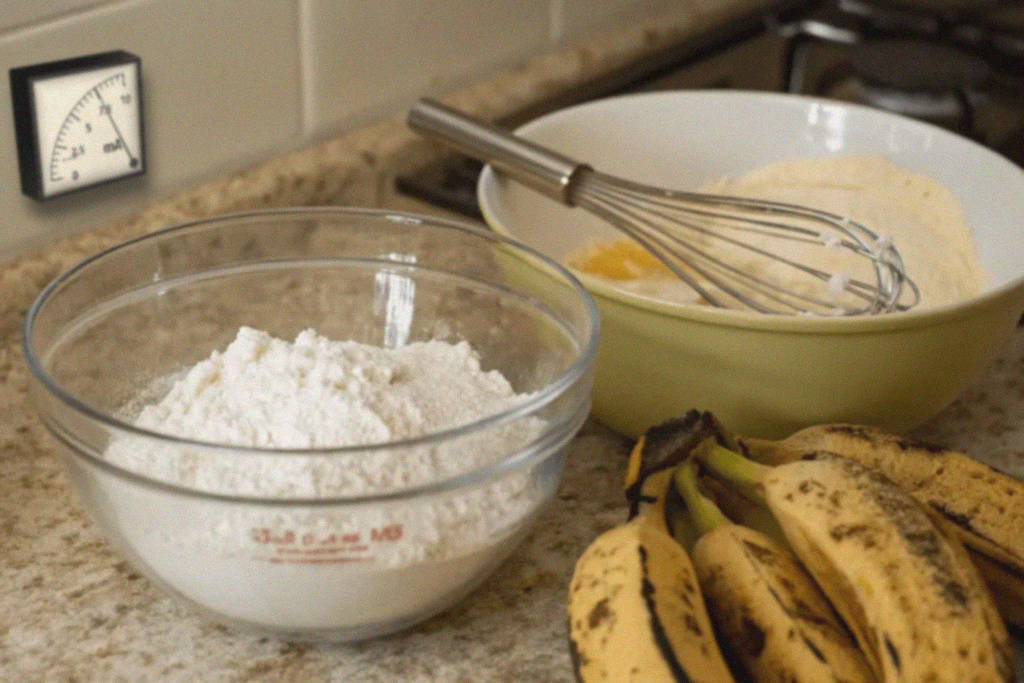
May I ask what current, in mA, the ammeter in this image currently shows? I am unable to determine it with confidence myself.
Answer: 7.5 mA
